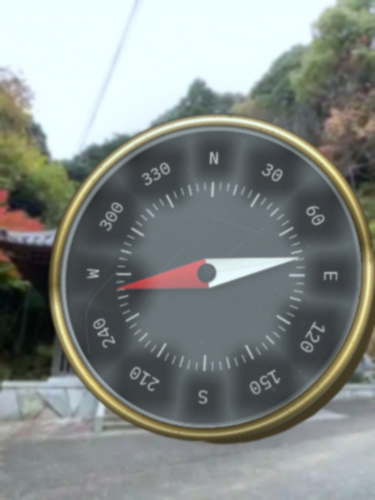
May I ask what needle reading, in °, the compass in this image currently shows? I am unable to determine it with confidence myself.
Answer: 260 °
